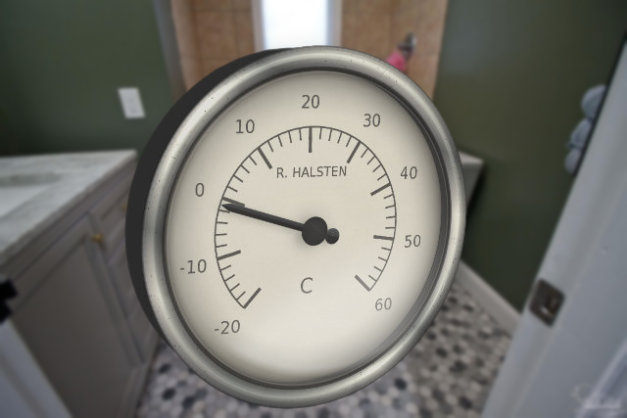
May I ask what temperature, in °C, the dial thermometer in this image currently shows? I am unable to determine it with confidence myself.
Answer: -1 °C
